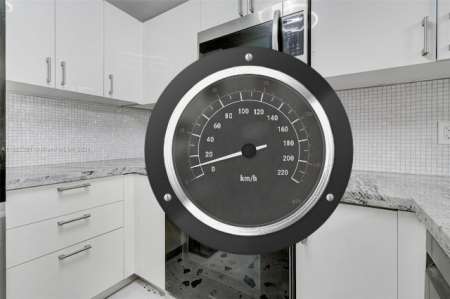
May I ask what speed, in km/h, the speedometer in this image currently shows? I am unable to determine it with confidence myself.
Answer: 10 km/h
